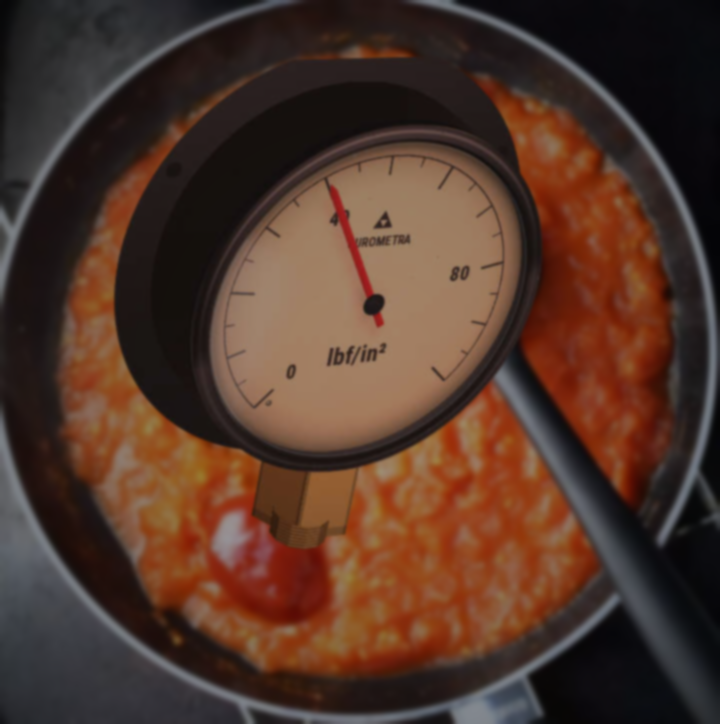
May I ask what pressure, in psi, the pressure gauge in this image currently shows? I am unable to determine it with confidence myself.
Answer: 40 psi
